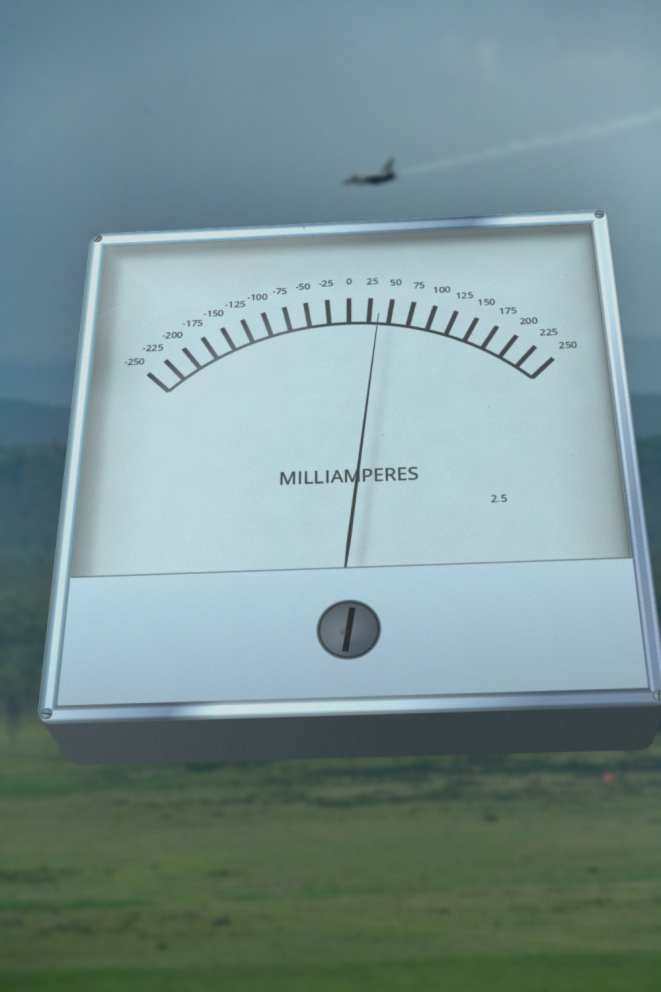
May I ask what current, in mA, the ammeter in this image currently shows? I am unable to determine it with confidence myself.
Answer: 37.5 mA
